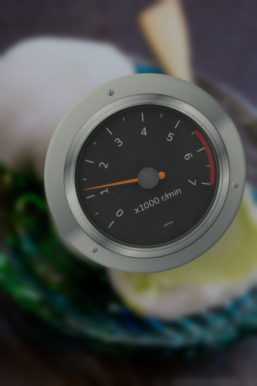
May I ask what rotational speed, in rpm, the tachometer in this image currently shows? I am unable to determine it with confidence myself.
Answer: 1250 rpm
